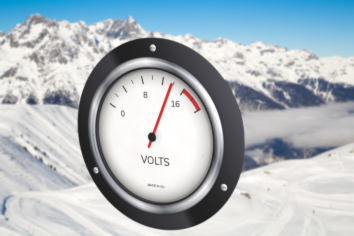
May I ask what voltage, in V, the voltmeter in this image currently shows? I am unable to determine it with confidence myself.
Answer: 14 V
